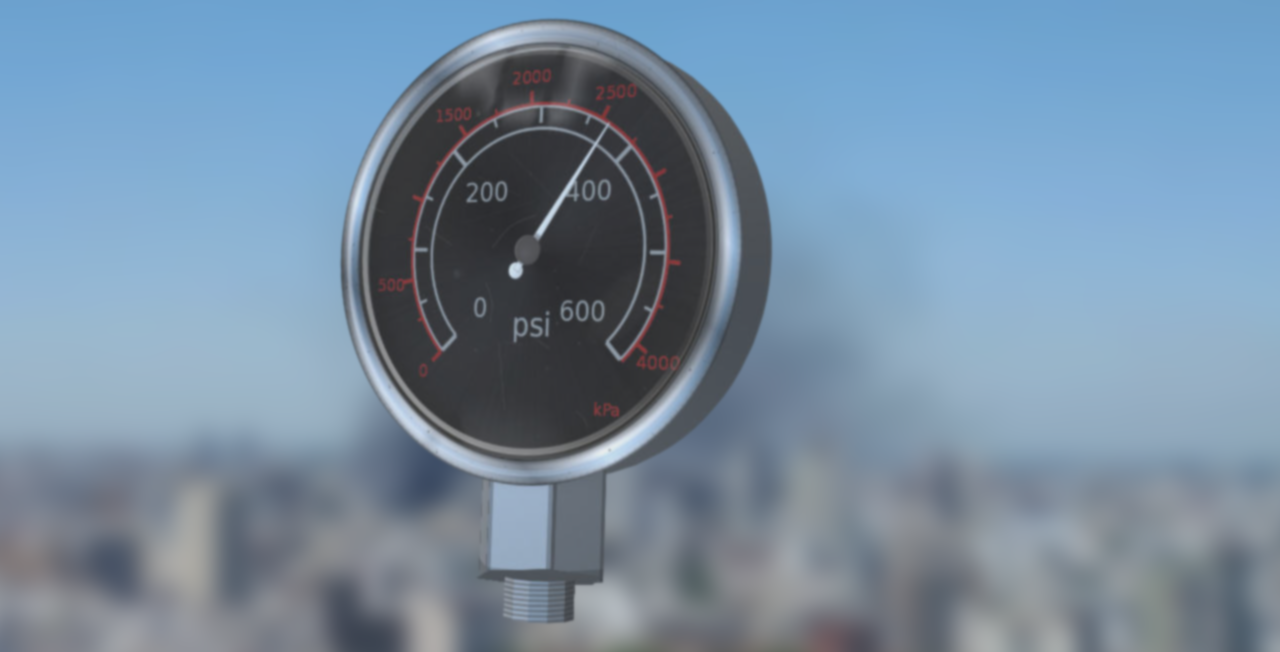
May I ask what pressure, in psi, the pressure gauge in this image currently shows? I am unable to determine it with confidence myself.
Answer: 375 psi
